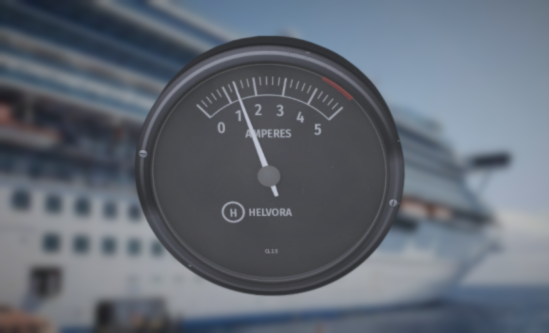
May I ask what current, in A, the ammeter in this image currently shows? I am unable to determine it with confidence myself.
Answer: 1.4 A
